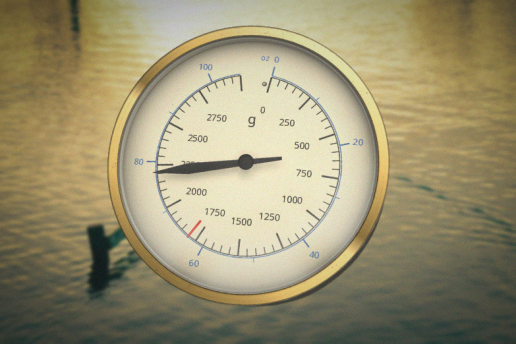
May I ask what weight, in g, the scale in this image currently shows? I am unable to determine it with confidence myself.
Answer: 2200 g
